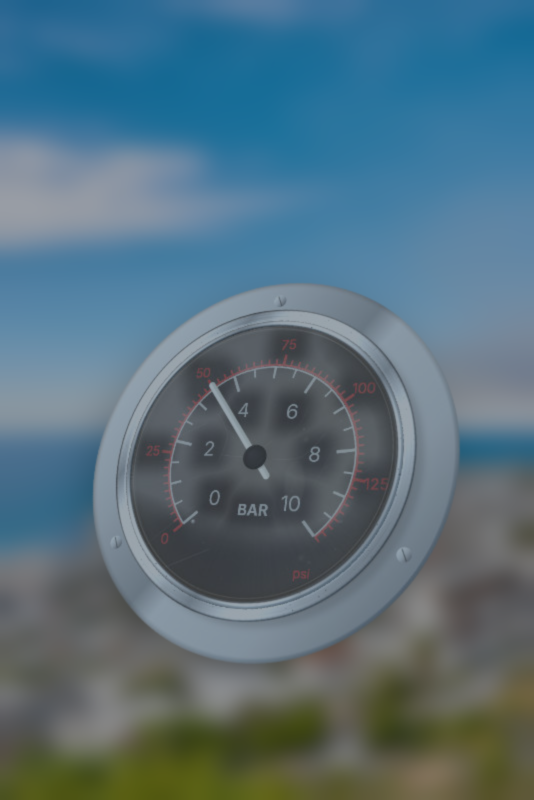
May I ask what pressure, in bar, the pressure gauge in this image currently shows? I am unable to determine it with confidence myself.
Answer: 3.5 bar
